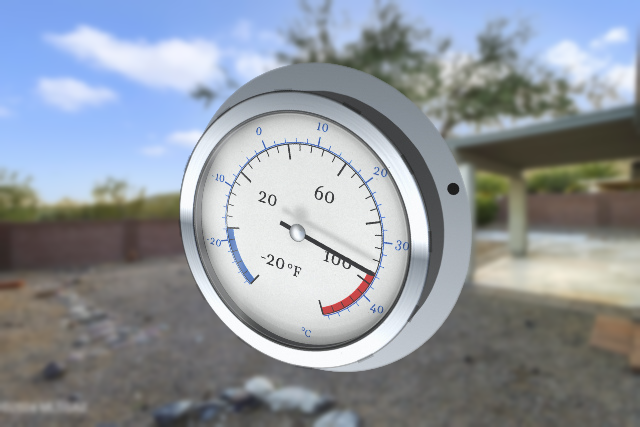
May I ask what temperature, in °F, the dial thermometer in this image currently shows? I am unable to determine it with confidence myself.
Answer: 96 °F
